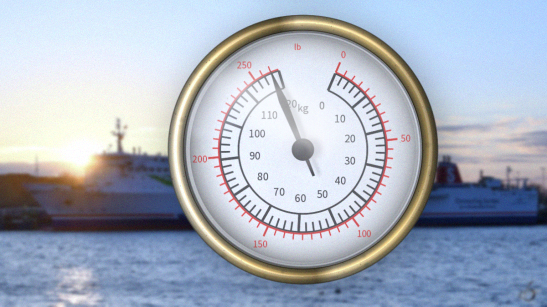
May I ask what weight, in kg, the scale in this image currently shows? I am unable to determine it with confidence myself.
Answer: 118 kg
